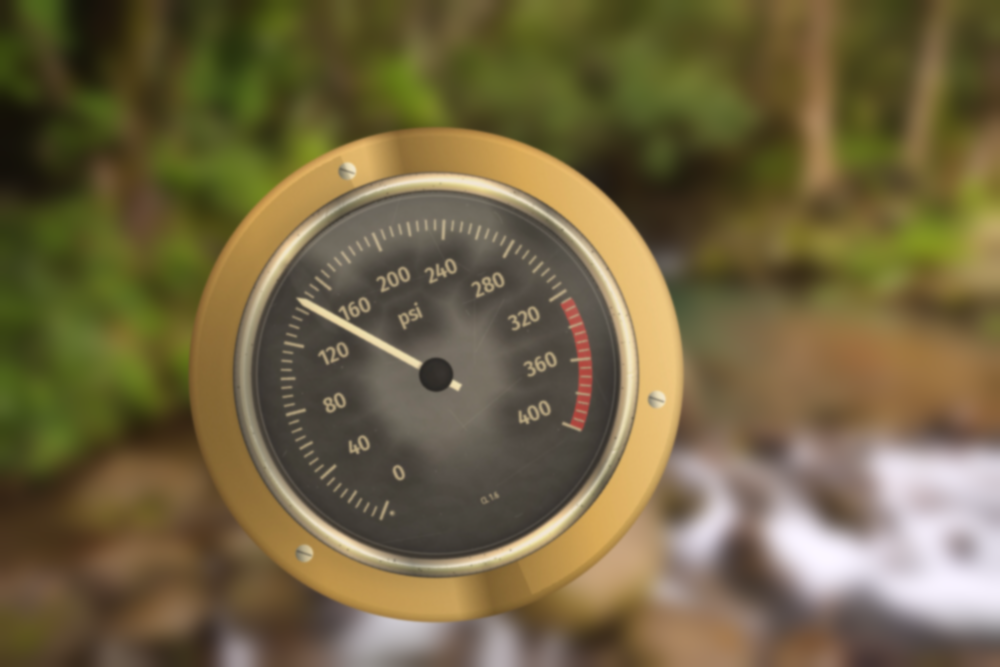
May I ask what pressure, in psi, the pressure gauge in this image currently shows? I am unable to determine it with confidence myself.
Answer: 145 psi
